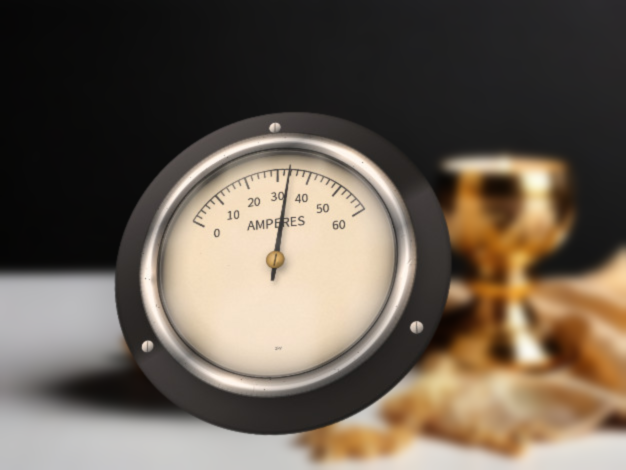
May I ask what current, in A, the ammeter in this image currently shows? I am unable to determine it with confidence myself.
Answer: 34 A
